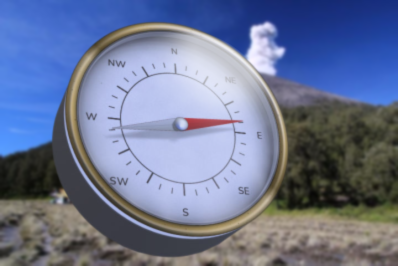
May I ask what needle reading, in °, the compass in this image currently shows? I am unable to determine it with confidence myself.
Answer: 80 °
